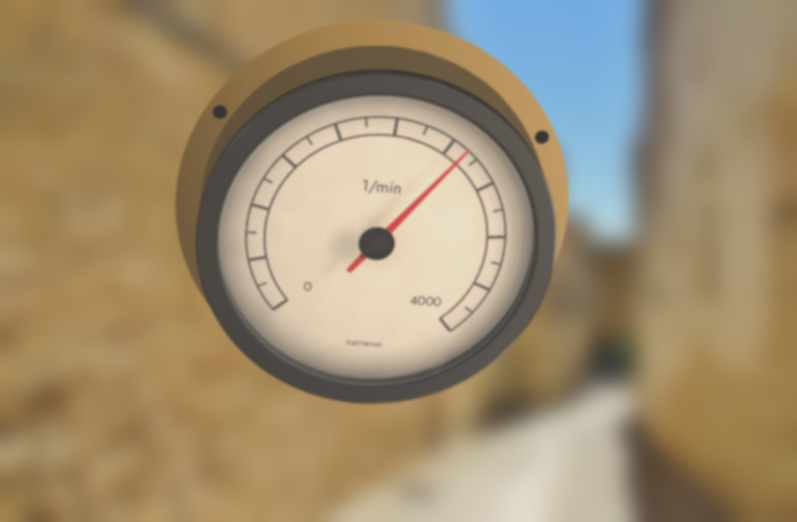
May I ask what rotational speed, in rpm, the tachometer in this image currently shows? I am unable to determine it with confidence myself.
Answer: 2500 rpm
